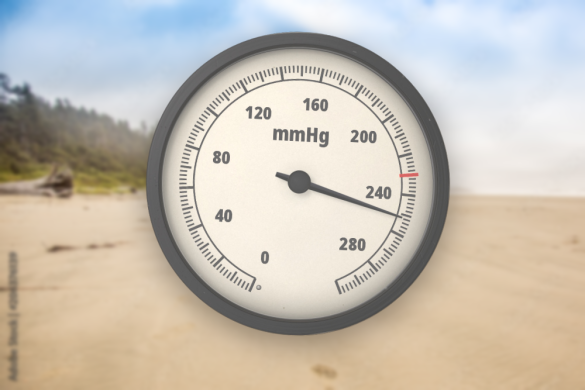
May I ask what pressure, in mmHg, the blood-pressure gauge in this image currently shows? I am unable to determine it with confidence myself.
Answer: 252 mmHg
